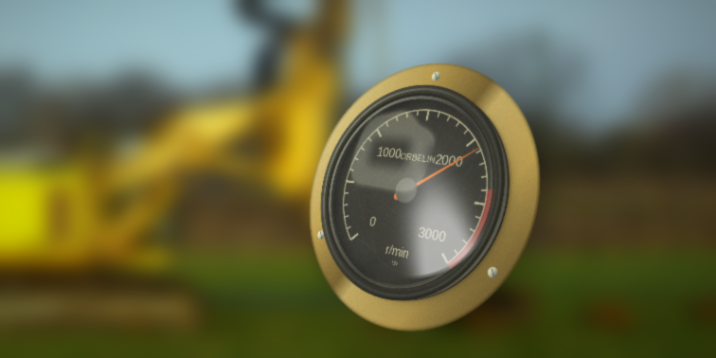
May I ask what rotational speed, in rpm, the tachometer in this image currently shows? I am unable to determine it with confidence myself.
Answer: 2100 rpm
